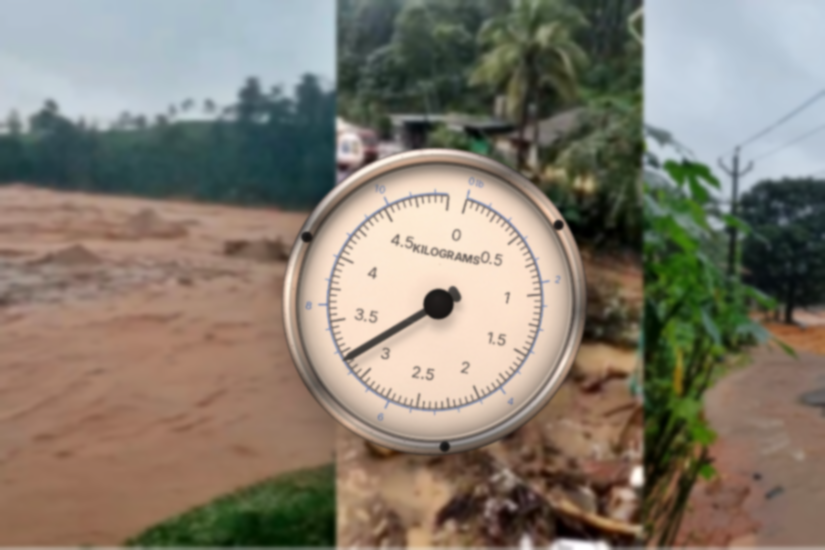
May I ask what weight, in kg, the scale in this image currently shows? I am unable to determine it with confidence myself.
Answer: 3.2 kg
